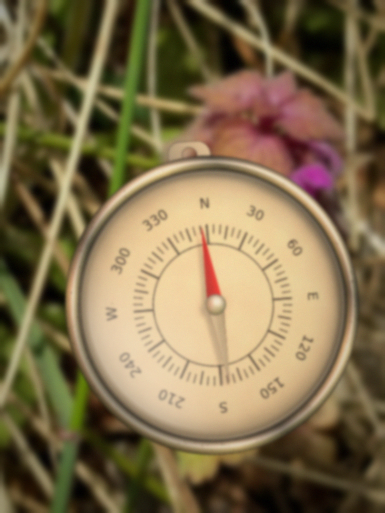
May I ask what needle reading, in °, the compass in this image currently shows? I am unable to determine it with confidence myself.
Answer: 355 °
